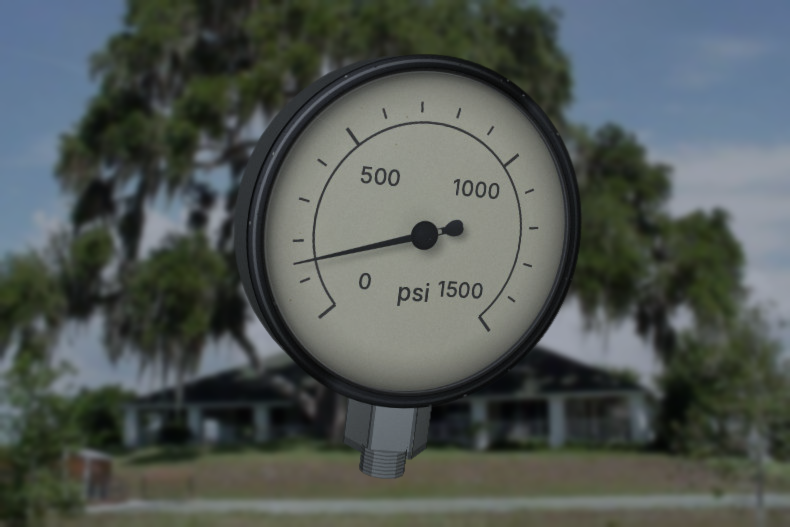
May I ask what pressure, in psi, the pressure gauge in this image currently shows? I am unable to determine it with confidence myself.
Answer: 150 psi
